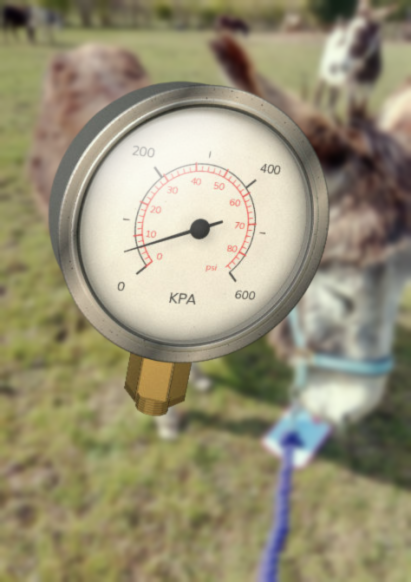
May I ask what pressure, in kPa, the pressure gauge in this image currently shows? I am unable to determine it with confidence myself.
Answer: 50 kPa
